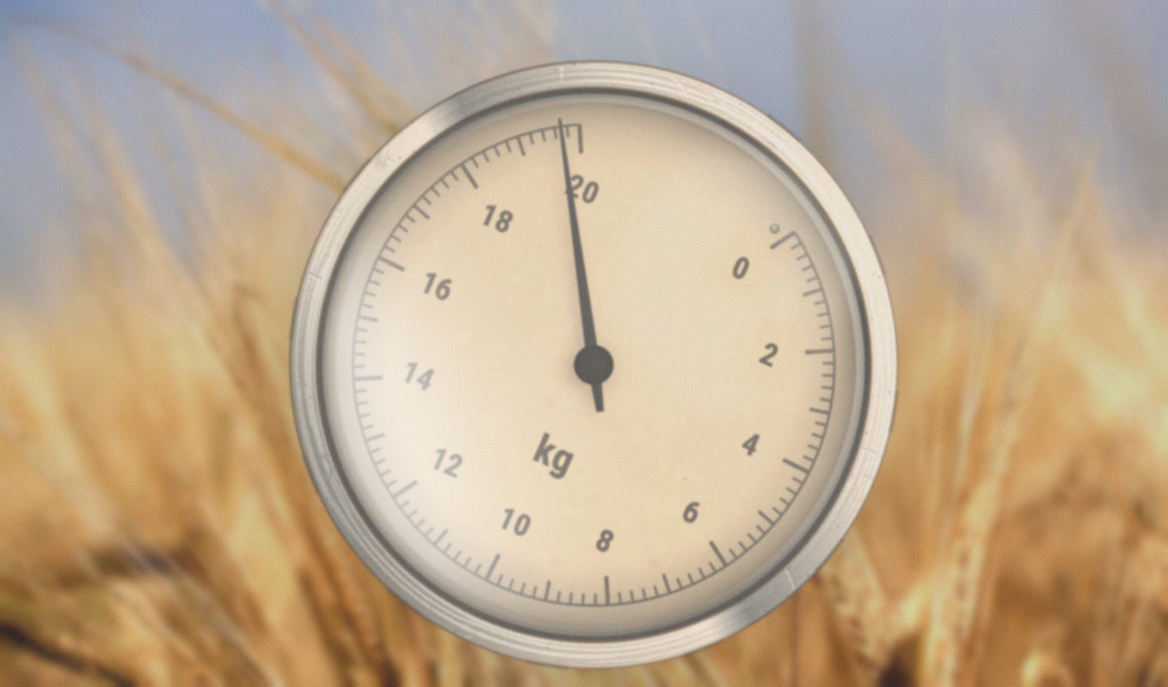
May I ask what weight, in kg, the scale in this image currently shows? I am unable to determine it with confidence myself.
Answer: 19.7 kg
